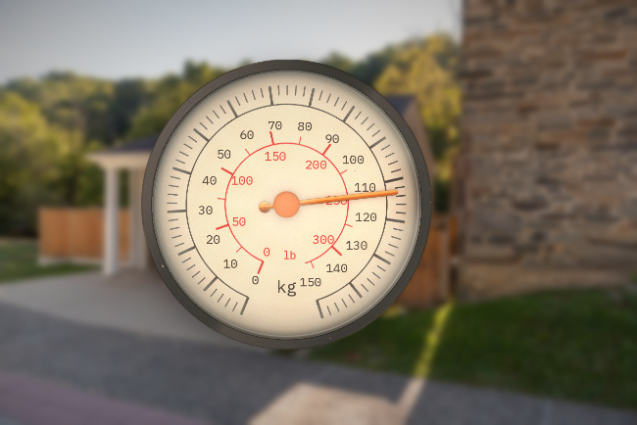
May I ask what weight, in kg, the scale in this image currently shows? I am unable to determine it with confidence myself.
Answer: 113 kg
